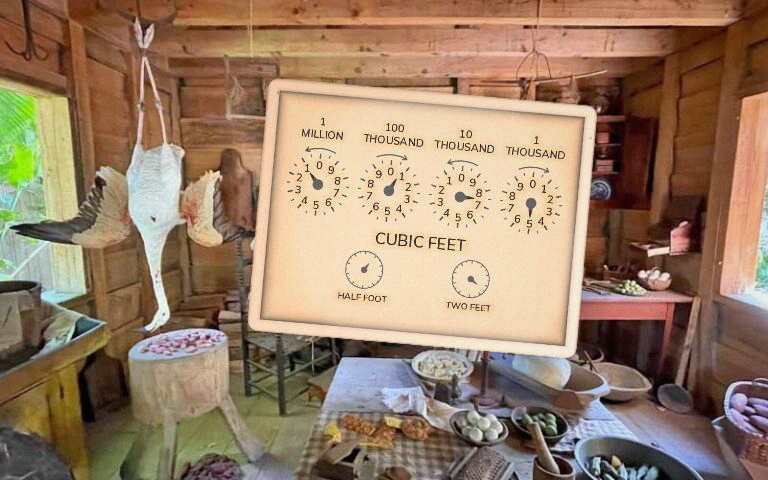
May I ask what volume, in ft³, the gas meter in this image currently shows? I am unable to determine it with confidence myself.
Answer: 107500 ft³
